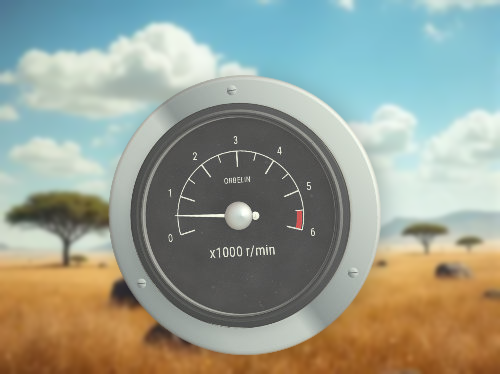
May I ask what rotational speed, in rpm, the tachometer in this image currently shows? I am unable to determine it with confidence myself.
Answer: 500 rpm
